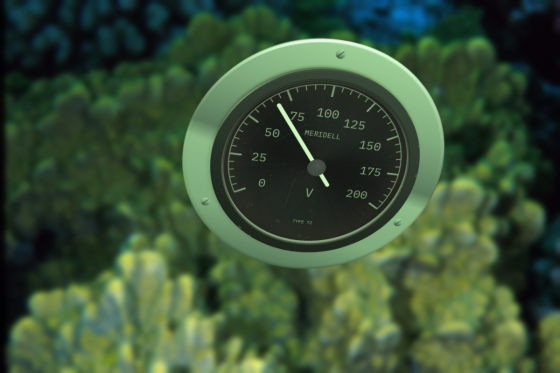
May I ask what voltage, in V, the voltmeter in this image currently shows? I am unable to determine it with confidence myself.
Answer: 67.5 V
